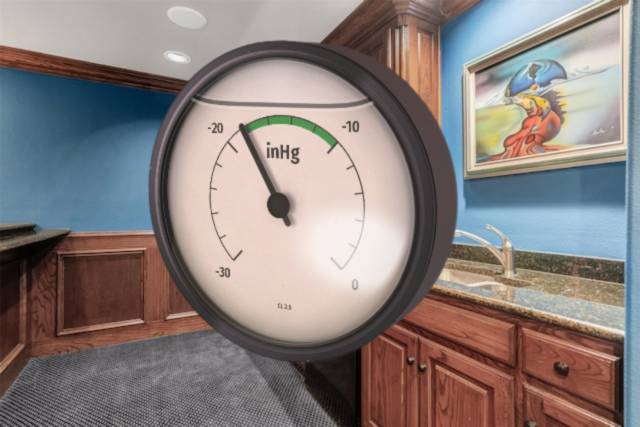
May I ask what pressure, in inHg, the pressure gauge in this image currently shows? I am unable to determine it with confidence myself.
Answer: -18 inHg
